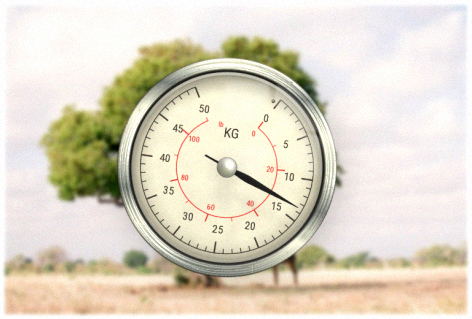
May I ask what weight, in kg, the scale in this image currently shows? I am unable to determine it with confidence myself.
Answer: 13.5 kg
